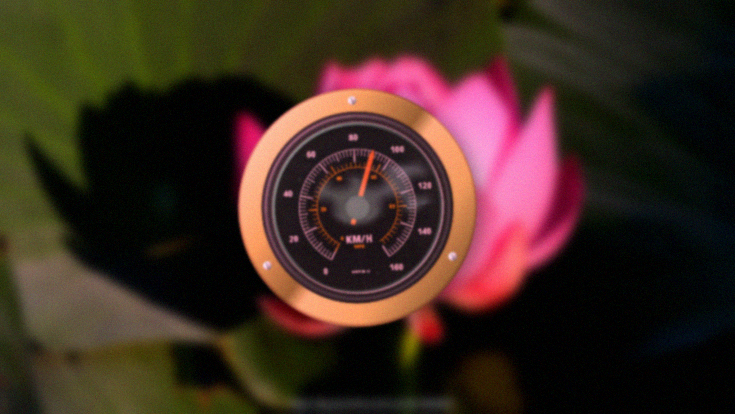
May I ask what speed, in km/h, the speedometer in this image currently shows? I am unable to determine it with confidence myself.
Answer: 90 km/h
